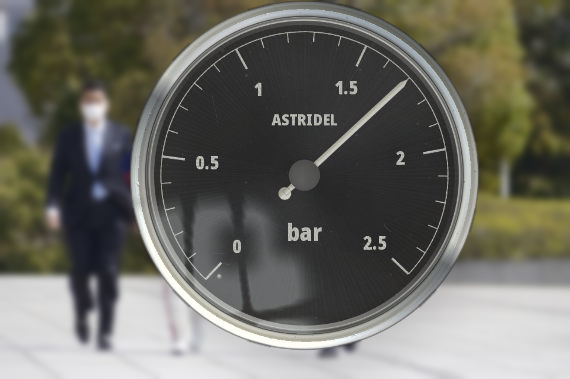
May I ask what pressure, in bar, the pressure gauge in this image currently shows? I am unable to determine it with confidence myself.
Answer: 1.7 bar
